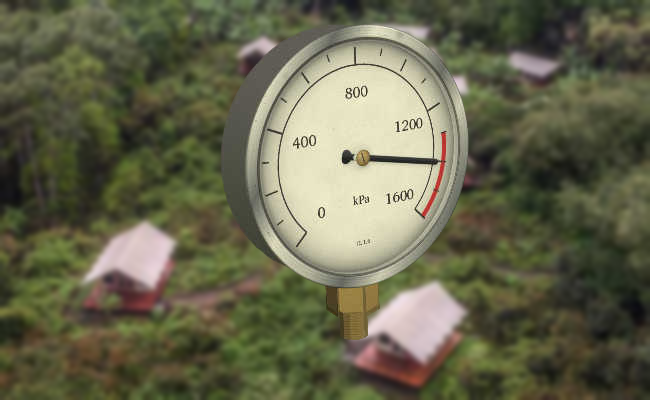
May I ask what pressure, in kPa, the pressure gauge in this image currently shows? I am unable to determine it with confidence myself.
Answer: 1400 kPa
